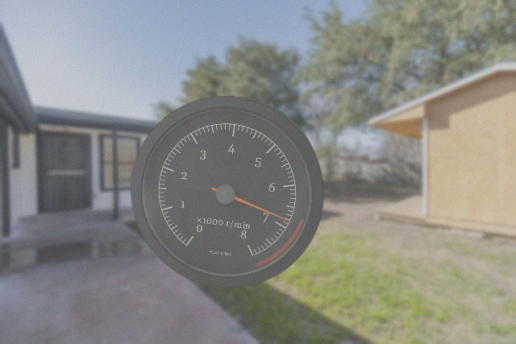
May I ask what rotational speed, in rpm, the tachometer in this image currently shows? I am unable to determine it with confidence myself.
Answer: 6800 rpm
